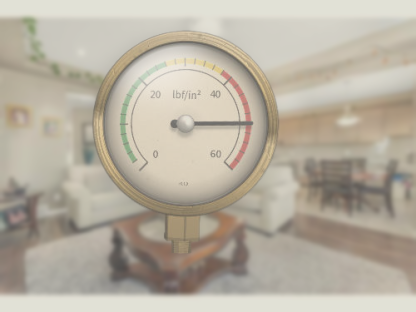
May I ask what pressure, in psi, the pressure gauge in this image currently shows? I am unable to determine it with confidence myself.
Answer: 50 psi
